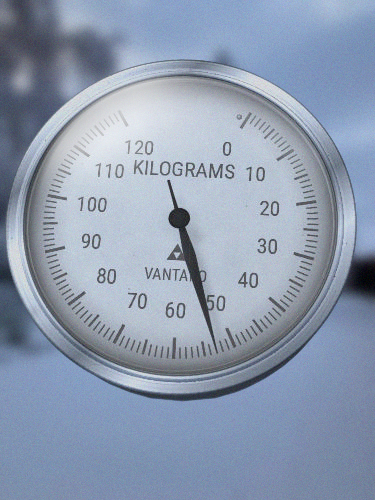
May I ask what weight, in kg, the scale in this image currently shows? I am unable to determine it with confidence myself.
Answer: 53 kg
